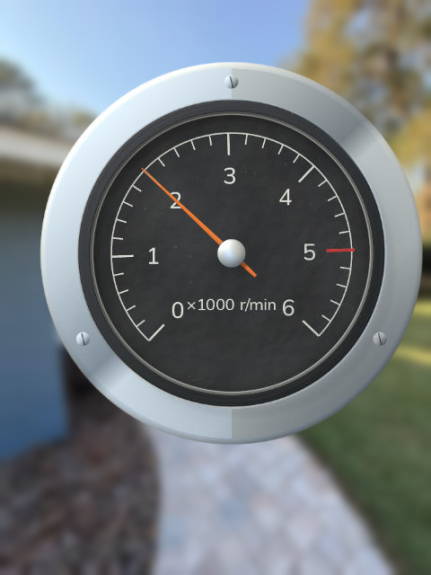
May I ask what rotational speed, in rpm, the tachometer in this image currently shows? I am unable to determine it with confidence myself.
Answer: 2000 rpm
